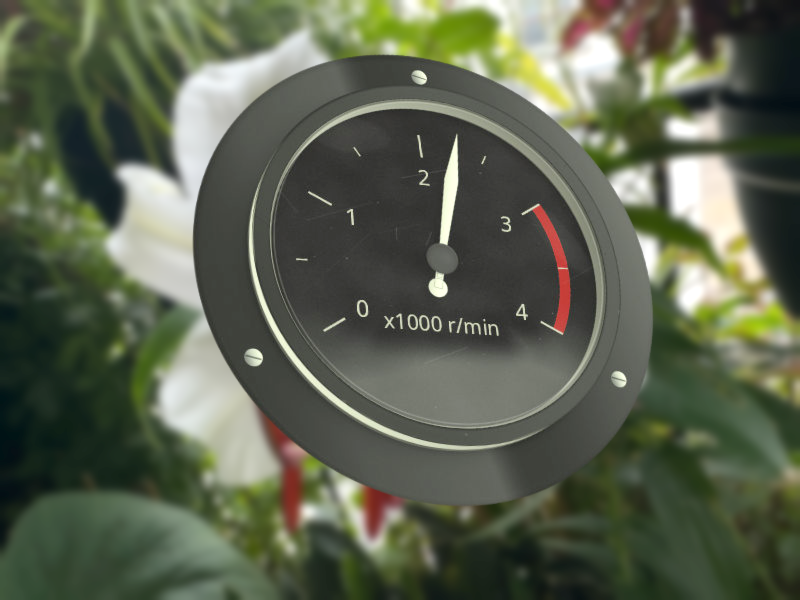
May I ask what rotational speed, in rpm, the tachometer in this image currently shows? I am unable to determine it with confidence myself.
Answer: 2250 rpm
